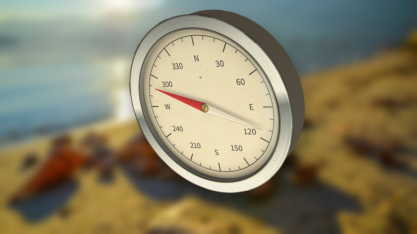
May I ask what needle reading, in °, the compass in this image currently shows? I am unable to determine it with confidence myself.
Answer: 290 °
